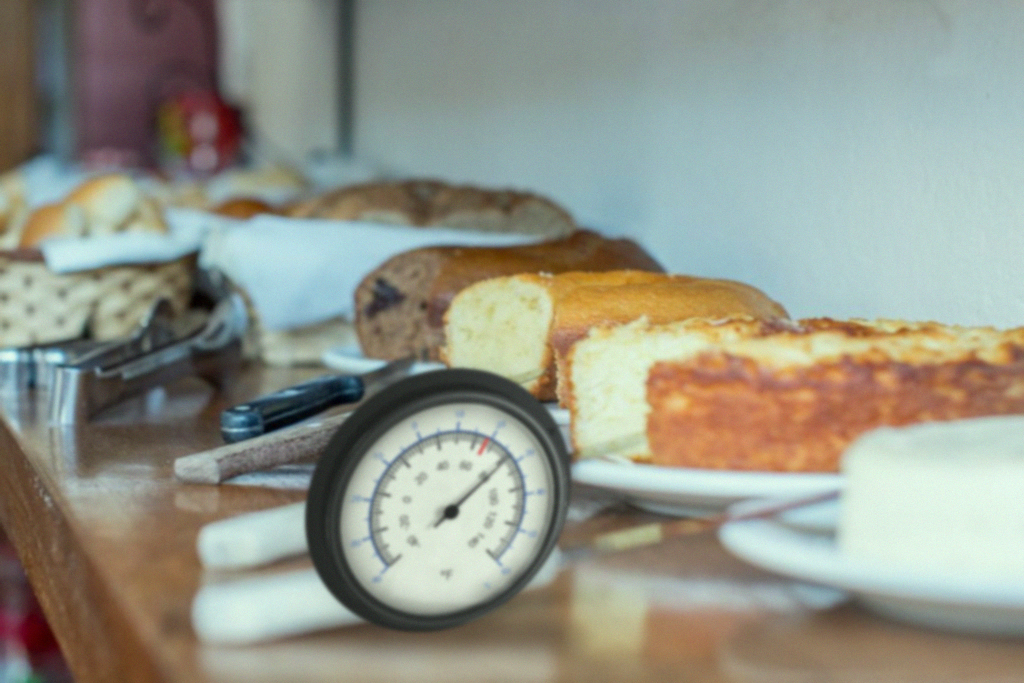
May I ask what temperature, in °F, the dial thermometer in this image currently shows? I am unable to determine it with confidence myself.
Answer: 80 °F
